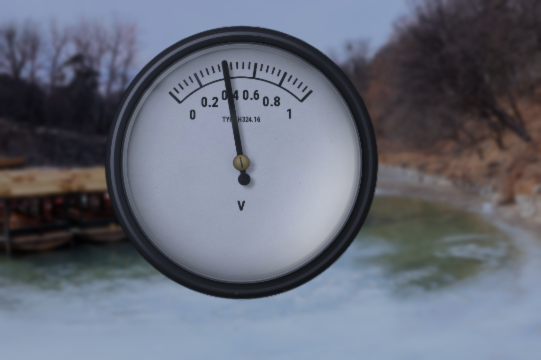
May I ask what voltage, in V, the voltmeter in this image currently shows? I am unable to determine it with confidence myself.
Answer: 0.4 V
